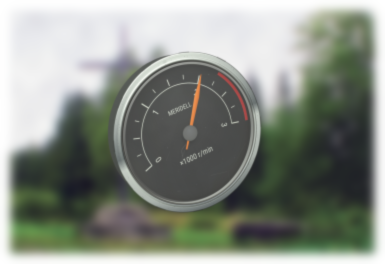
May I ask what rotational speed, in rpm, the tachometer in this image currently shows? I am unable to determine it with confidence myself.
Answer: 2000 rpm
